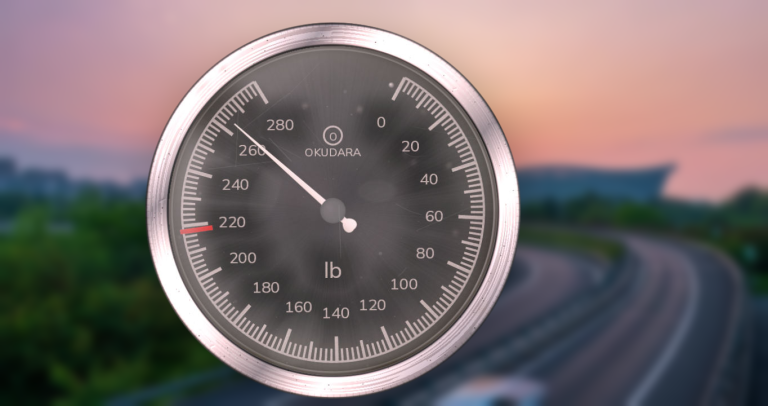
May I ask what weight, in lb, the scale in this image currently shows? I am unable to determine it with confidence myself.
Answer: 264 lb
